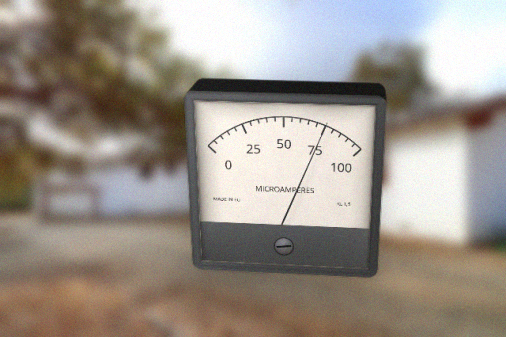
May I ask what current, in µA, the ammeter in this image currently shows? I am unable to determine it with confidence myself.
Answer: 75 µA
